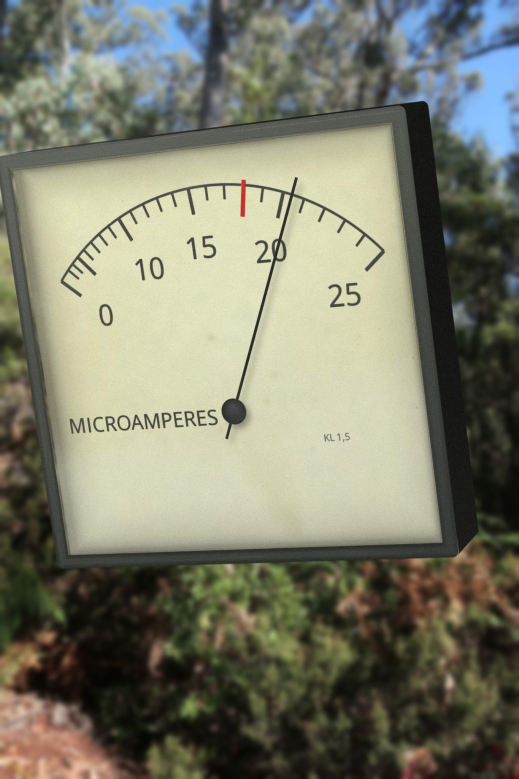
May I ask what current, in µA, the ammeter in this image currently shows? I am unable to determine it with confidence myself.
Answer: 20.5 µA
